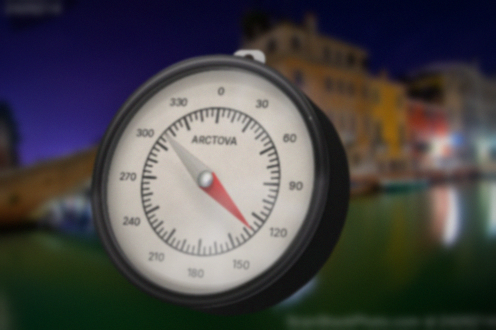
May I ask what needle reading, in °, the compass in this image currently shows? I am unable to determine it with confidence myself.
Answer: 130 °
